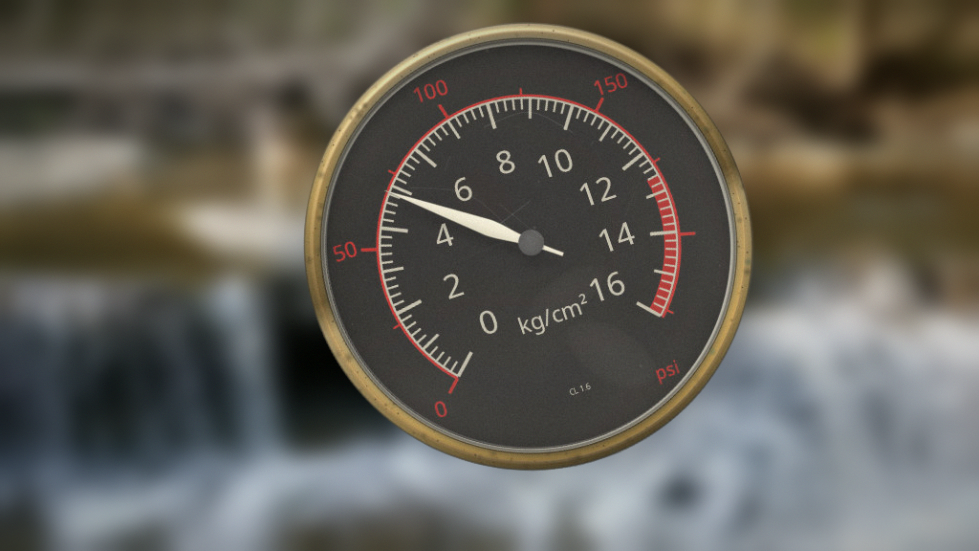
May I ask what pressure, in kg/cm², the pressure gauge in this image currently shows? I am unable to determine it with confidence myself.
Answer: 4.8 kg/cm²
